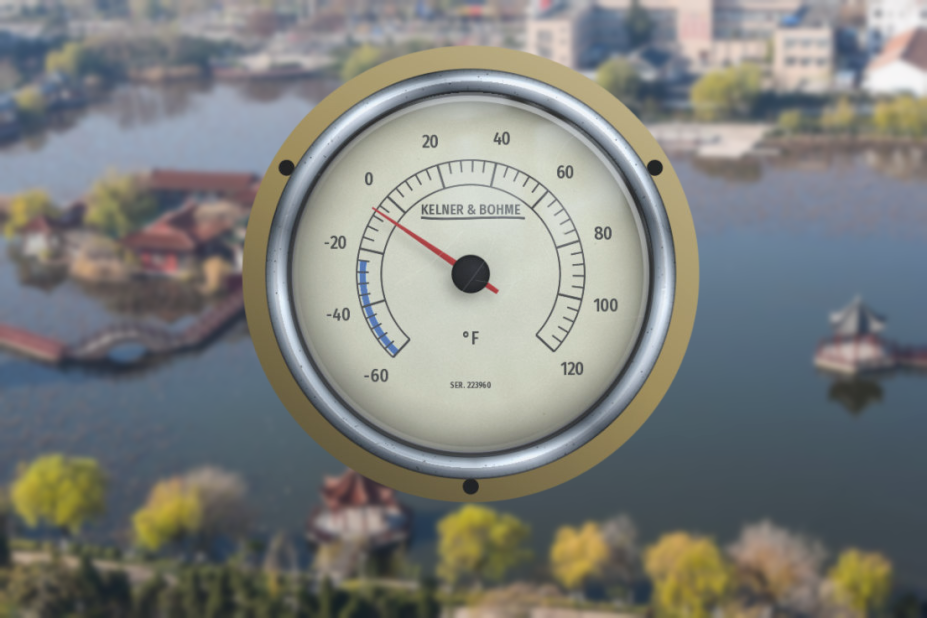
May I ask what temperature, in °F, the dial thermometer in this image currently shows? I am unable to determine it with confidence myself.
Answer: -6 °F
